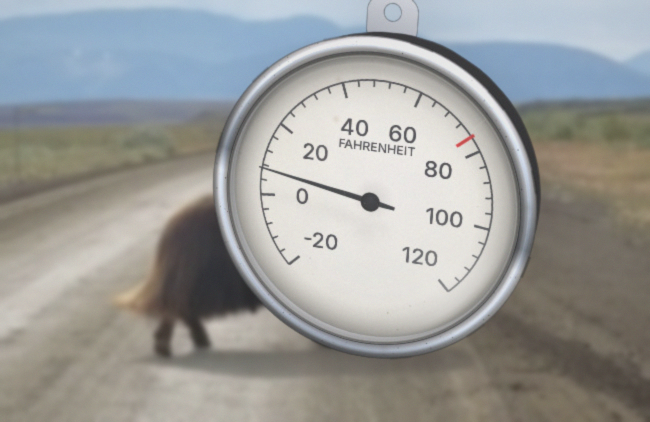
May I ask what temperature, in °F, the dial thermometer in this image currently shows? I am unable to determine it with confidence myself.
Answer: 8 °F
